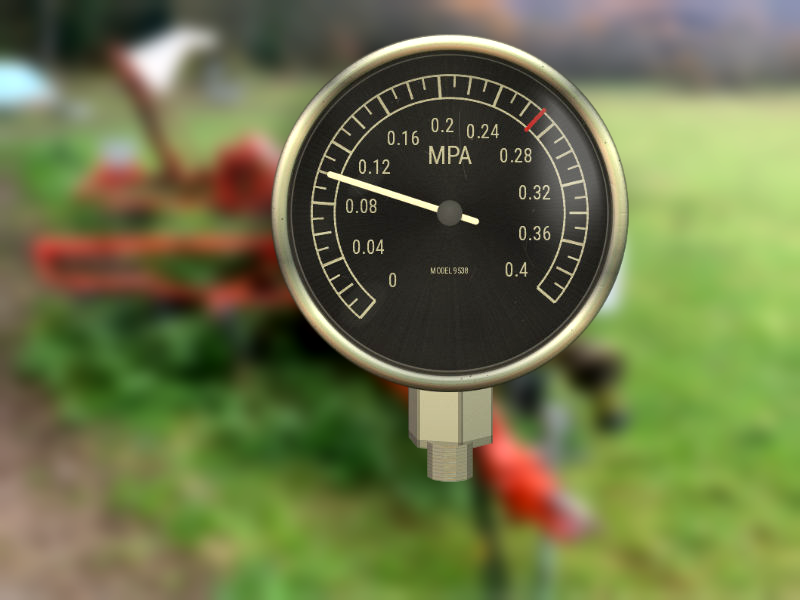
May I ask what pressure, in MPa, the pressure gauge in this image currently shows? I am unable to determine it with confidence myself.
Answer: 0.1 MPa
